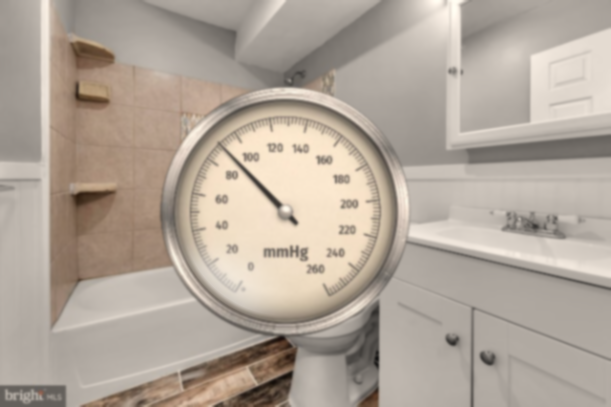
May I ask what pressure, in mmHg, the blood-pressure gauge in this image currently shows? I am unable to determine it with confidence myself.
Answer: 90 mmHg
